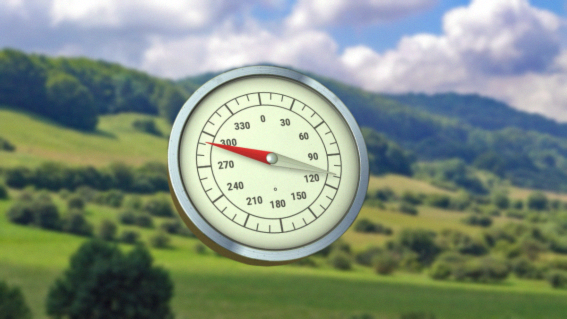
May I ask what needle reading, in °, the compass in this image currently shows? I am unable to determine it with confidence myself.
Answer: 290 °
